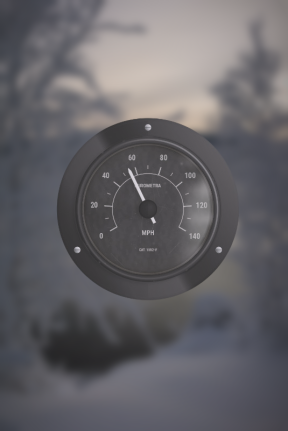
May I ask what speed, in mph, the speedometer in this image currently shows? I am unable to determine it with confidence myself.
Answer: 55 mph
